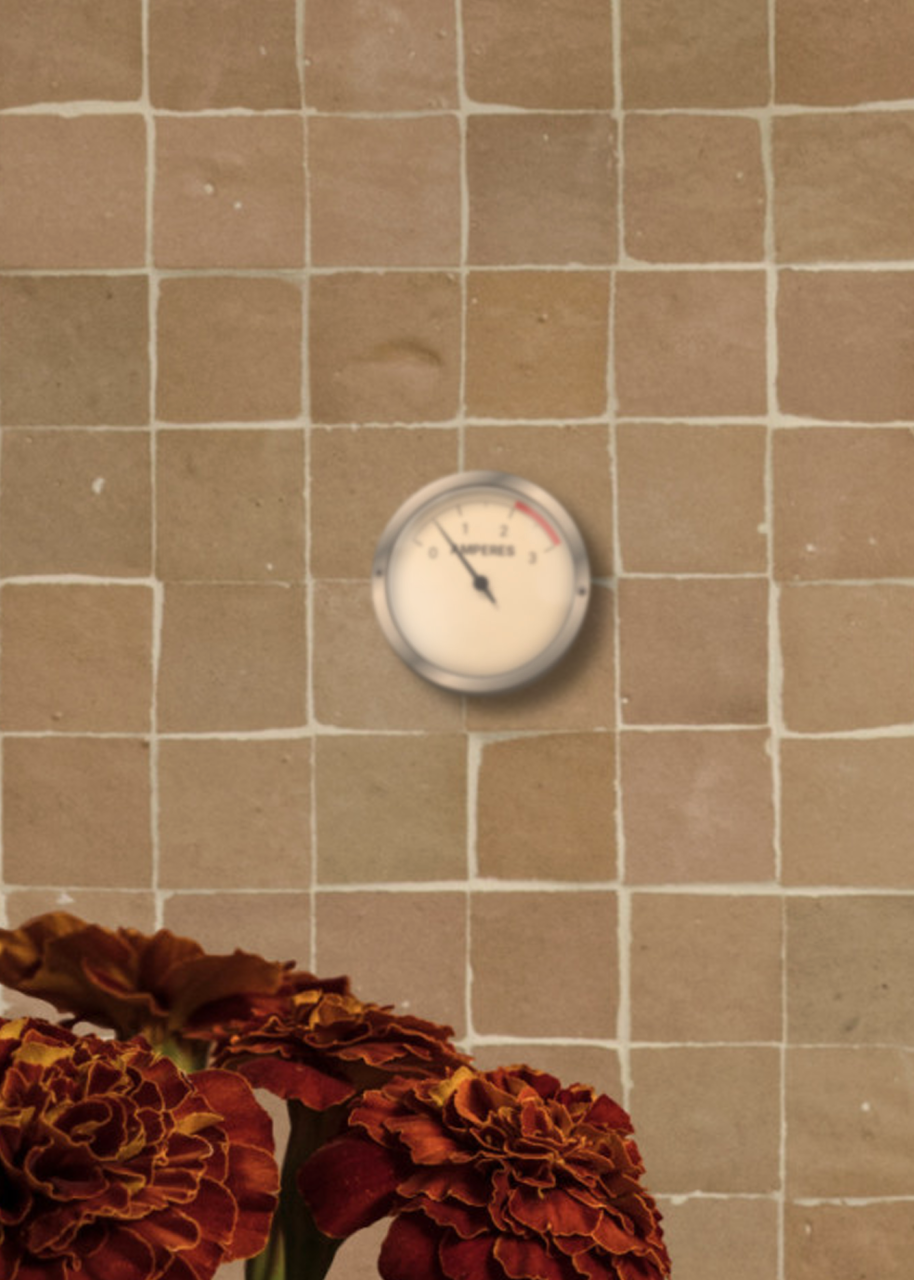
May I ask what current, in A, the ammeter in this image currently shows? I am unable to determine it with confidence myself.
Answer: 0.5 A
